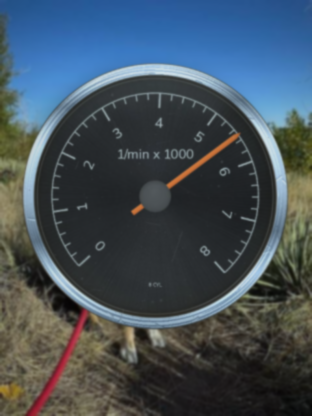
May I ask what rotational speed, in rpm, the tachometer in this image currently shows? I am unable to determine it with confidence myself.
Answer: 5500 rpm
